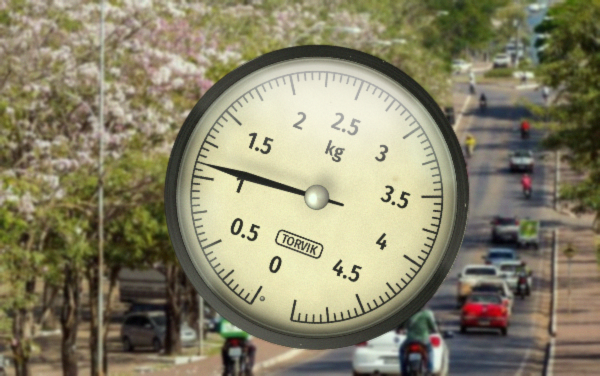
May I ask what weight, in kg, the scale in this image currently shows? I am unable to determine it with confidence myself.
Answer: 1.1 kg
